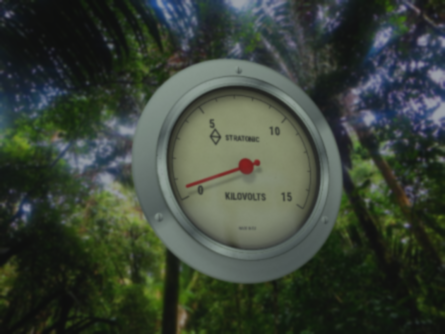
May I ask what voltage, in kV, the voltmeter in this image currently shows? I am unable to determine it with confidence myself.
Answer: 0.5 kV
